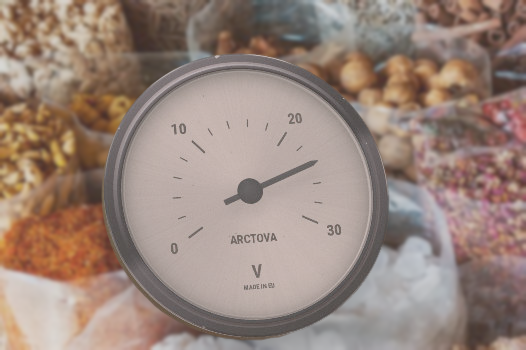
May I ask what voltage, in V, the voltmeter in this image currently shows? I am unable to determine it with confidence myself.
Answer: 24 V
